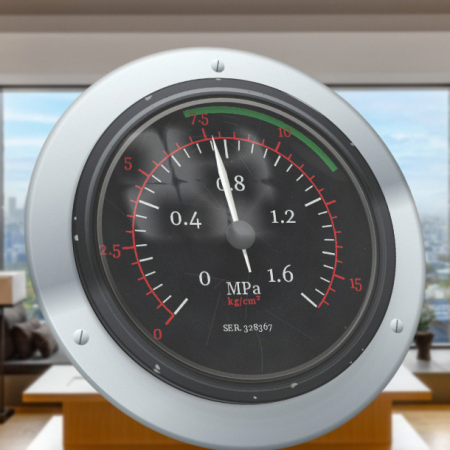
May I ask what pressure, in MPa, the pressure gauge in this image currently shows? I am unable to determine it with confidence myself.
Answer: 0.75 MPa
